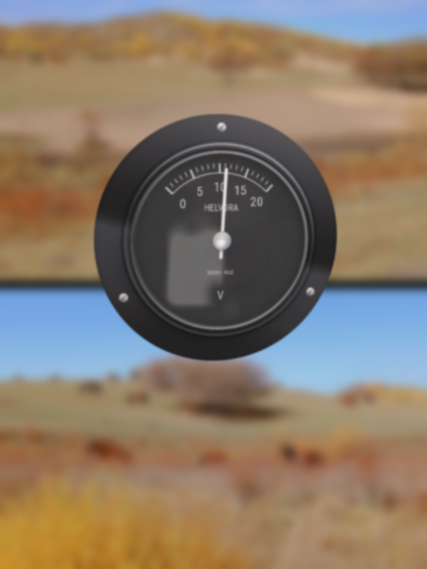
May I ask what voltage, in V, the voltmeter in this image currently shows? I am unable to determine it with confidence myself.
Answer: 11 V
